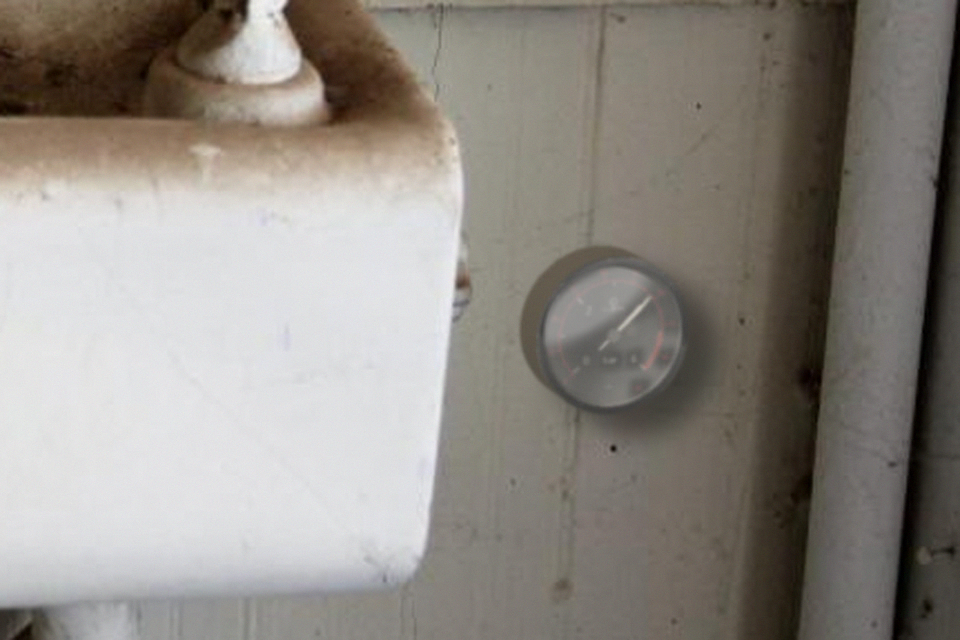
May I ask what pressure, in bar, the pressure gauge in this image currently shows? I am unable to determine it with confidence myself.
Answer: 4 bar
